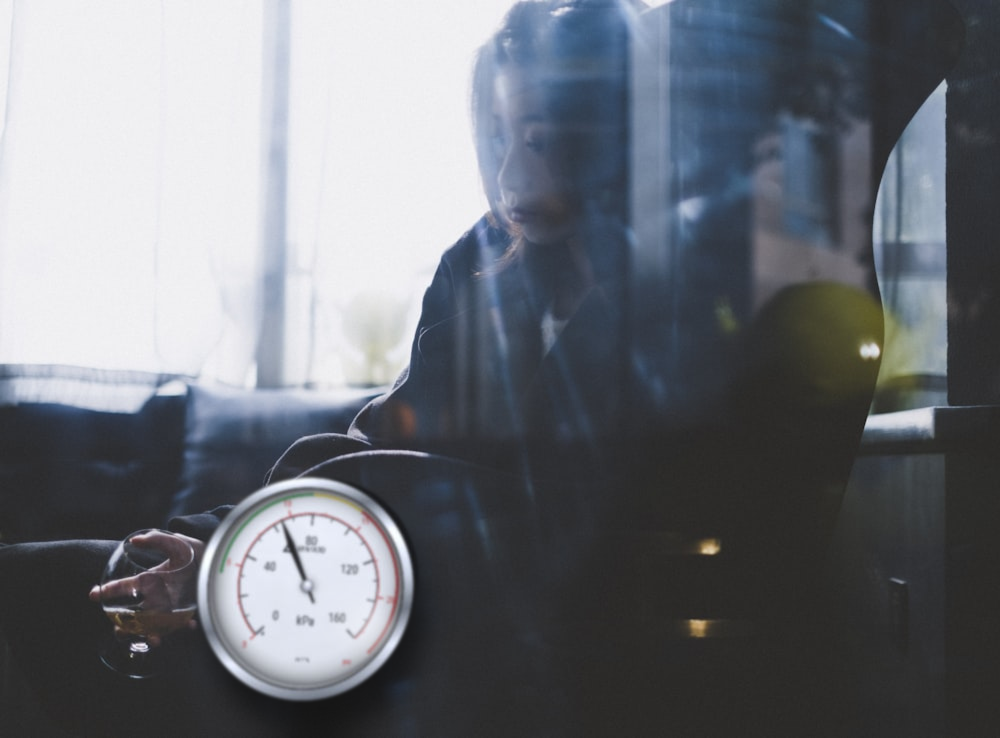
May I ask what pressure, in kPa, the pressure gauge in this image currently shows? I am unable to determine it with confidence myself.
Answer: 65 kPa
